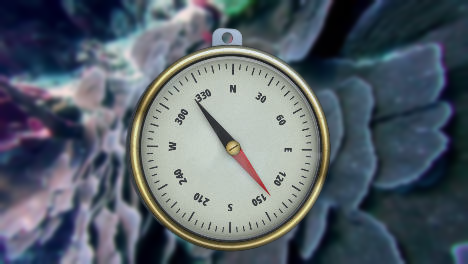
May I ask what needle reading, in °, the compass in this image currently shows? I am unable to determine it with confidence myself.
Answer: 140 °
